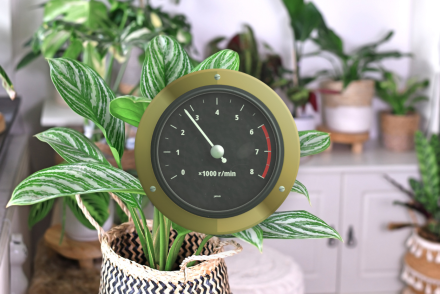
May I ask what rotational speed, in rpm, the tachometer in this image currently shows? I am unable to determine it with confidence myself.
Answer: 2750 rpm
